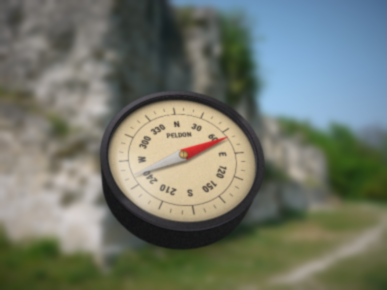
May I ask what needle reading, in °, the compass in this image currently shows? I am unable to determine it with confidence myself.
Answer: 70 °
